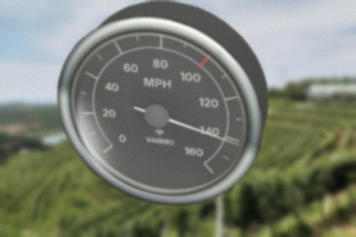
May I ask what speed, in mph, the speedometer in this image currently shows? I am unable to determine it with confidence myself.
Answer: 140 mph
